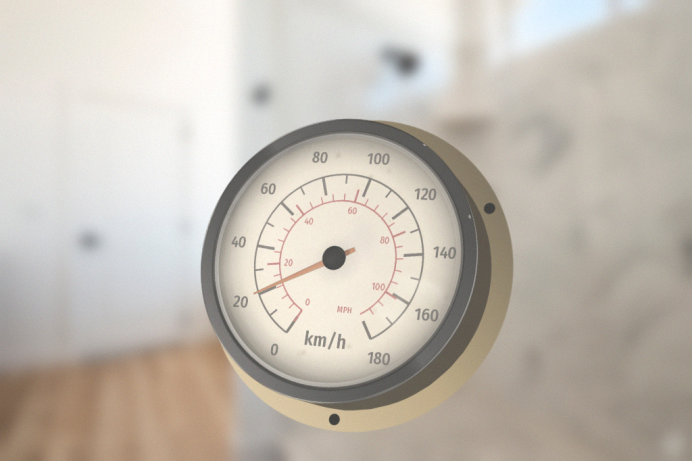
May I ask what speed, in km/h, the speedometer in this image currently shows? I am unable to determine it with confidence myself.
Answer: 20 km/h
